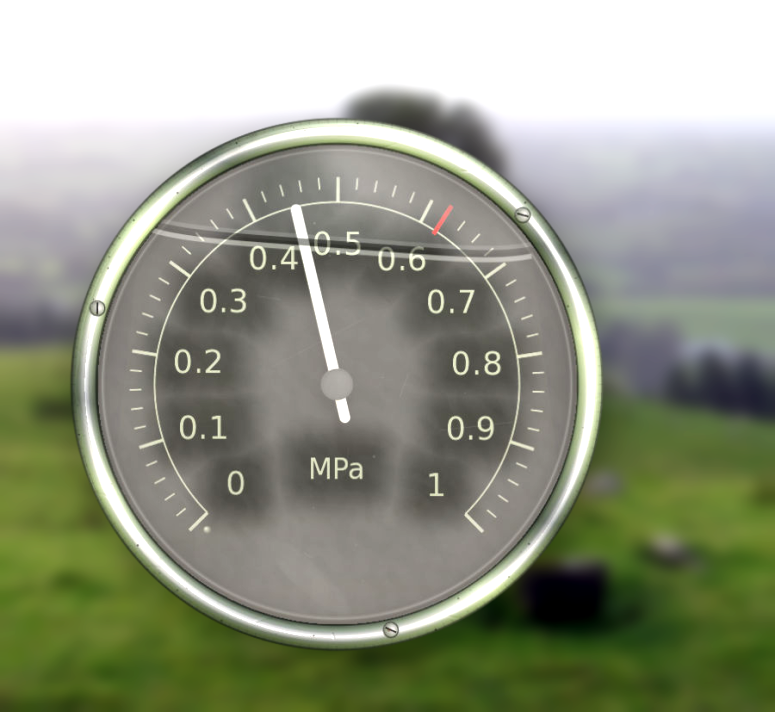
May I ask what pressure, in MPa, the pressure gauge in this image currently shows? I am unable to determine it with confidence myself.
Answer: 0.45 MPa
